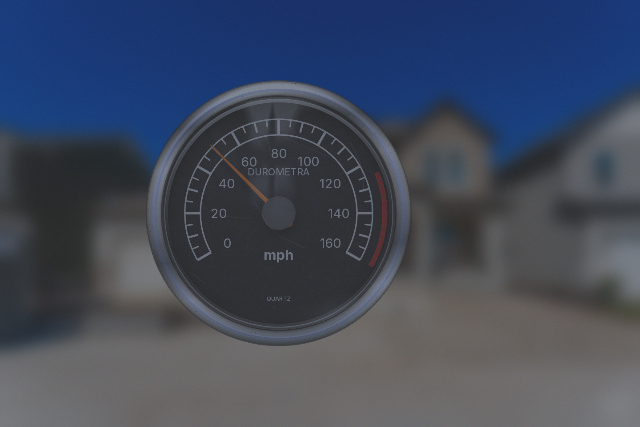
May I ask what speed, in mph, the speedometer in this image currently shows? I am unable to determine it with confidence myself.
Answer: 50 mph
